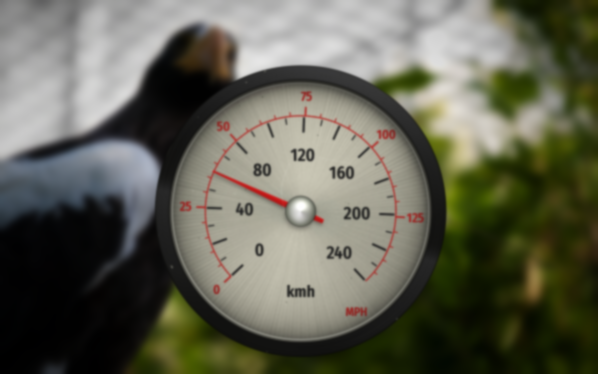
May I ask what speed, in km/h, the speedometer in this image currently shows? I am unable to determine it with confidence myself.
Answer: 60 km/h
